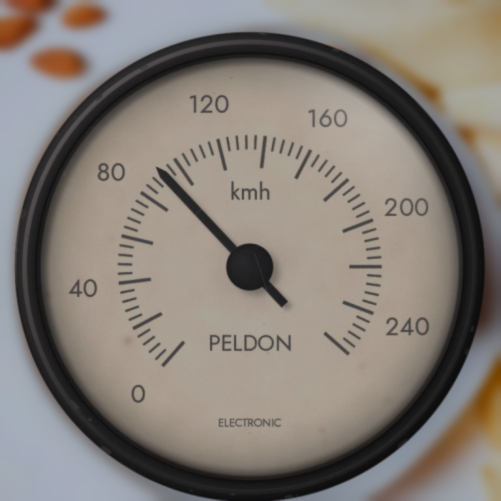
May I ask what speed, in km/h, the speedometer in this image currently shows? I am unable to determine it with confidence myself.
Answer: 92 km/h
